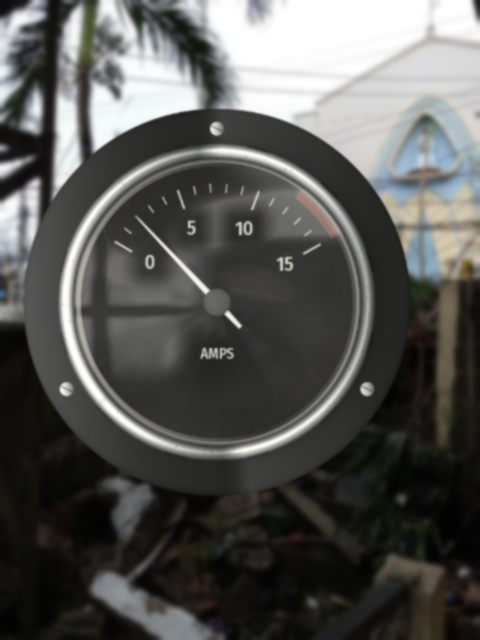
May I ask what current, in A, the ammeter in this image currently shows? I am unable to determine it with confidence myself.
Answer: 2 A
